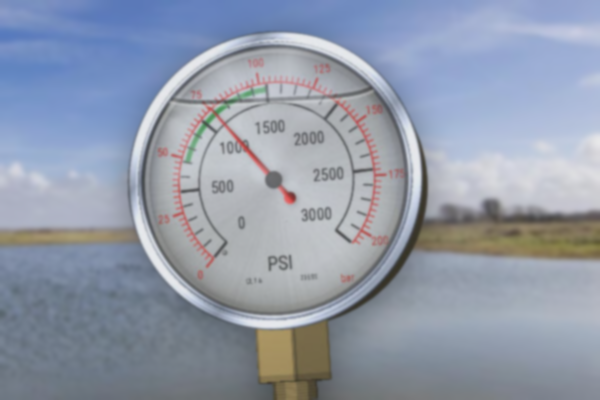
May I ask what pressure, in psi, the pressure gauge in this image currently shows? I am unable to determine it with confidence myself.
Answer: 1100 psi
